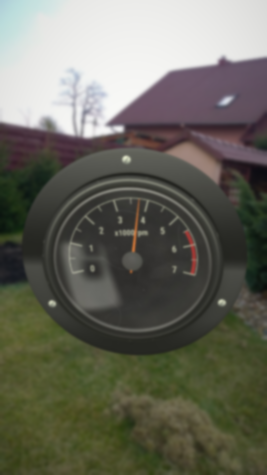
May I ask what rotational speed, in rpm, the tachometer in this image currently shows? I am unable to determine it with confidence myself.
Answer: 3750 rpm
